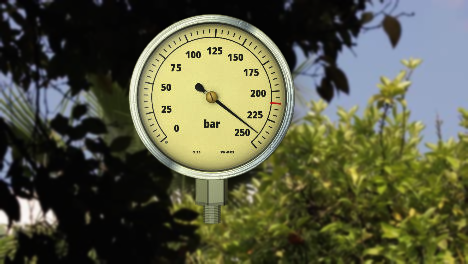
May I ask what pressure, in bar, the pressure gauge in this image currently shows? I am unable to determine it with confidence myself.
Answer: 240 bar
